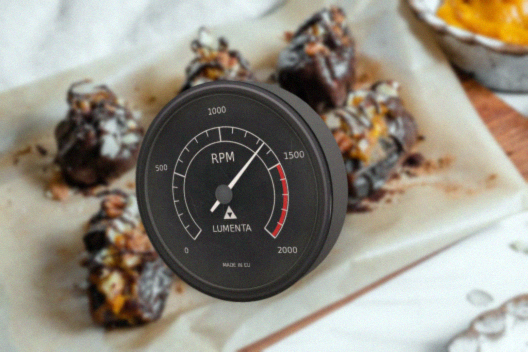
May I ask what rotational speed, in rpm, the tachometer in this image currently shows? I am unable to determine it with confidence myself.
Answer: 1350 rpm
